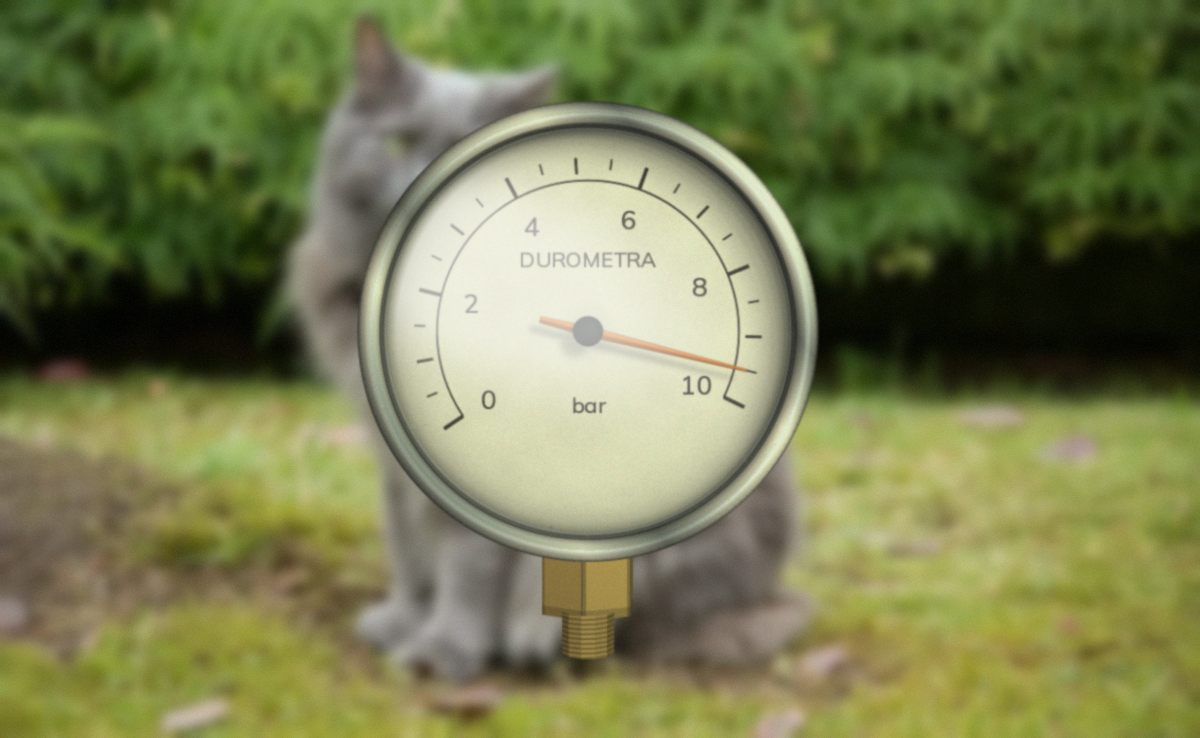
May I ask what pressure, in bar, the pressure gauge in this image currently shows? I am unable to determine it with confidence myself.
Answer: 9.5 bar
